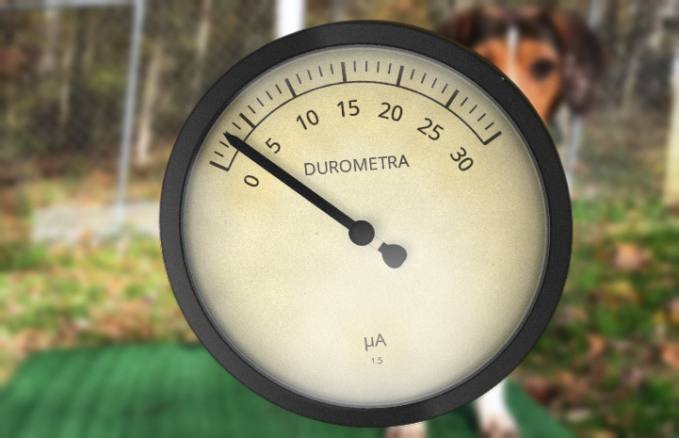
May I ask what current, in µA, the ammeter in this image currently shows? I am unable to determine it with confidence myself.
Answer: 3 µA
